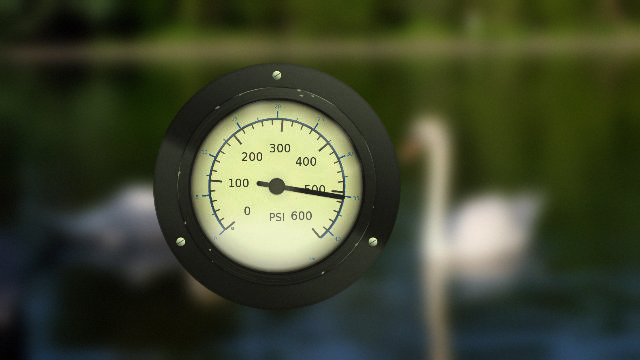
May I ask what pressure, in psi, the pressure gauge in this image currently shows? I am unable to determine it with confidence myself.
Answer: 510 psi
